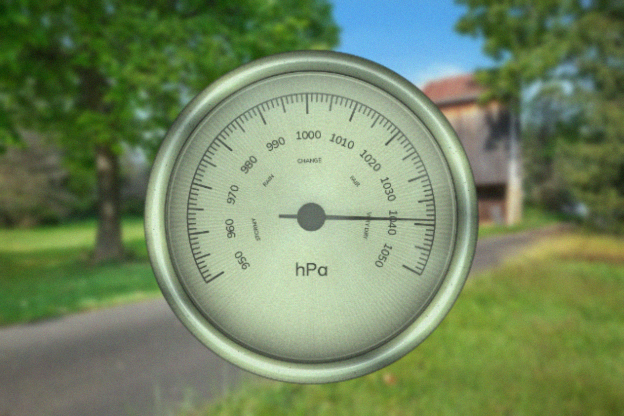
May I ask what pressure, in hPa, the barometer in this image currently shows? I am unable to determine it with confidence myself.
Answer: 1039 hPa
